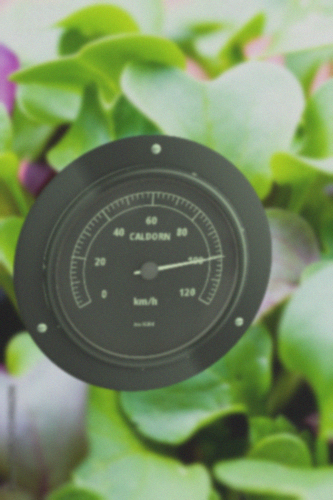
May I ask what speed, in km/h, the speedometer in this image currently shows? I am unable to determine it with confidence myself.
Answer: 100 km/h
